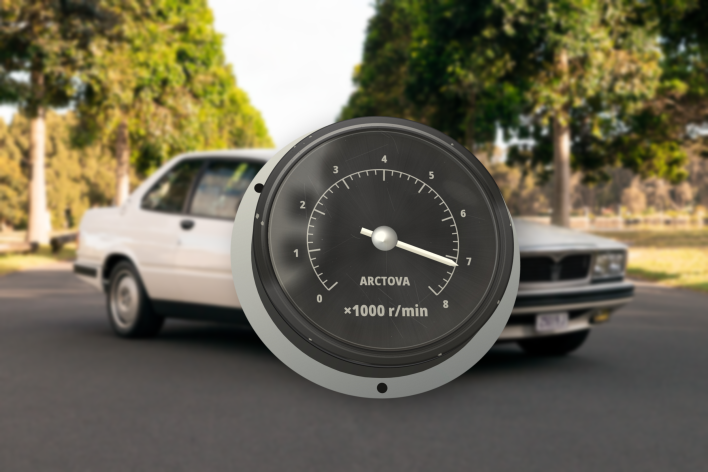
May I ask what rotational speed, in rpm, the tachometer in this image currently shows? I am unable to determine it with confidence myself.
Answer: 7200 rpm
